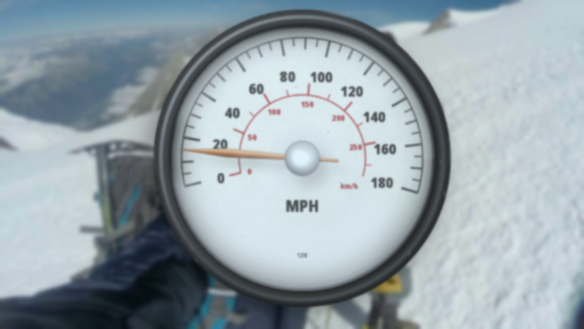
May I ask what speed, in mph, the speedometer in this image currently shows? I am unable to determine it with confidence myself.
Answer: 15 mph
